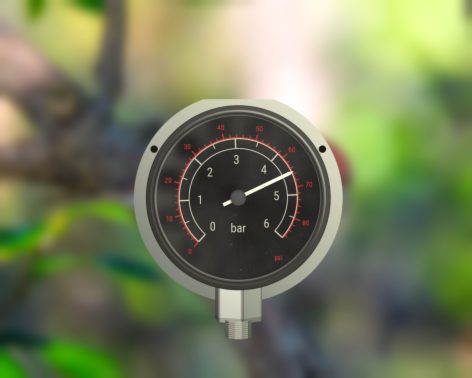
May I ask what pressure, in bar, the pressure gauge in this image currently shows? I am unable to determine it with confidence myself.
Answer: 4.5 bar
